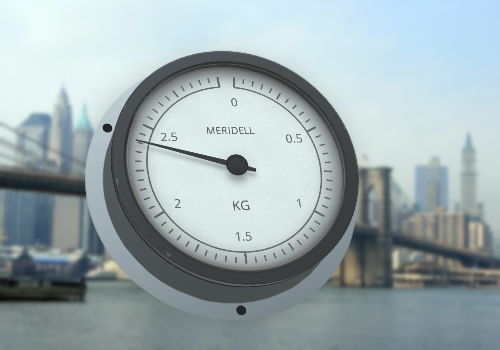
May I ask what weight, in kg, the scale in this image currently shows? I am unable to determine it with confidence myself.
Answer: 2.4 kg
